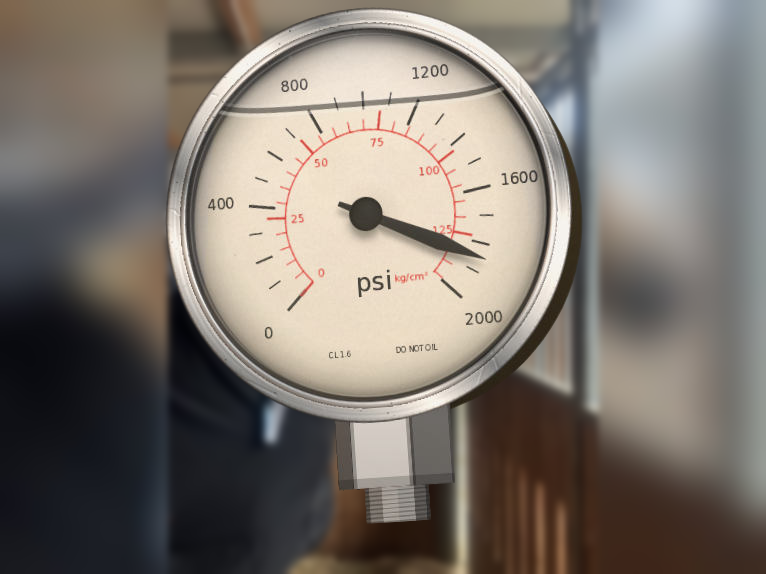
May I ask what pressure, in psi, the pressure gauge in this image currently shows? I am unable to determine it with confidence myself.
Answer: 1850 psi
